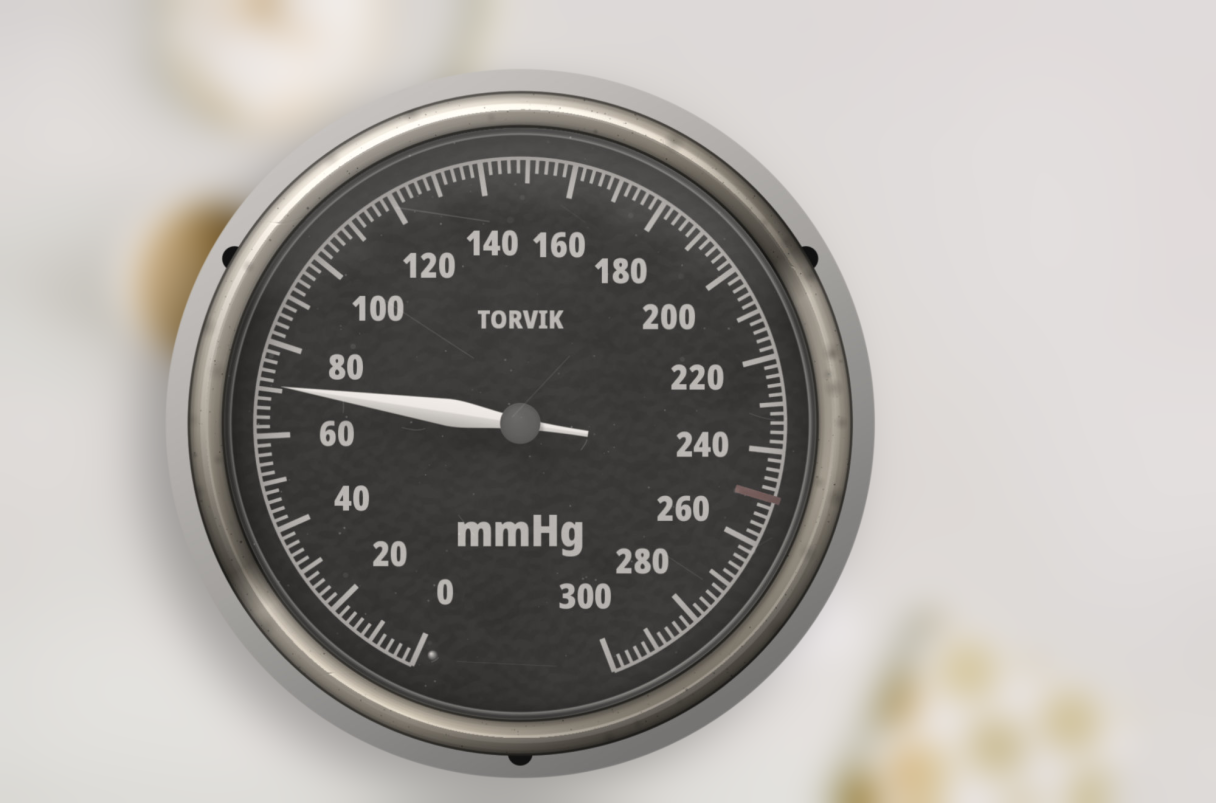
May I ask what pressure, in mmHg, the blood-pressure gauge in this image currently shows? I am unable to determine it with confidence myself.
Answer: 71 mmHg
